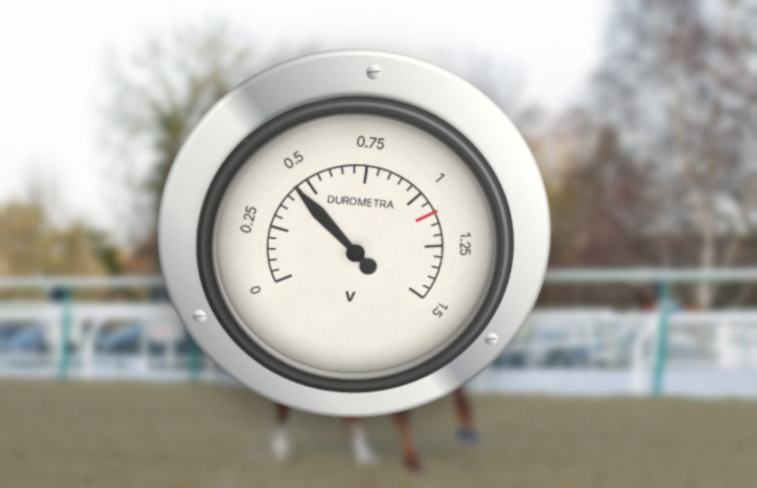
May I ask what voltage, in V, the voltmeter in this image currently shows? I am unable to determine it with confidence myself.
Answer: 0.45 V
